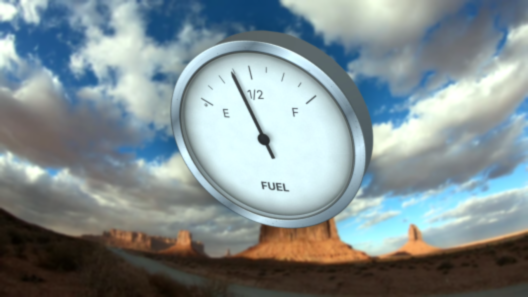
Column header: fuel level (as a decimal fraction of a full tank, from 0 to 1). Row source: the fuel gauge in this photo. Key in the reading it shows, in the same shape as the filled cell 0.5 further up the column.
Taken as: 0.375
